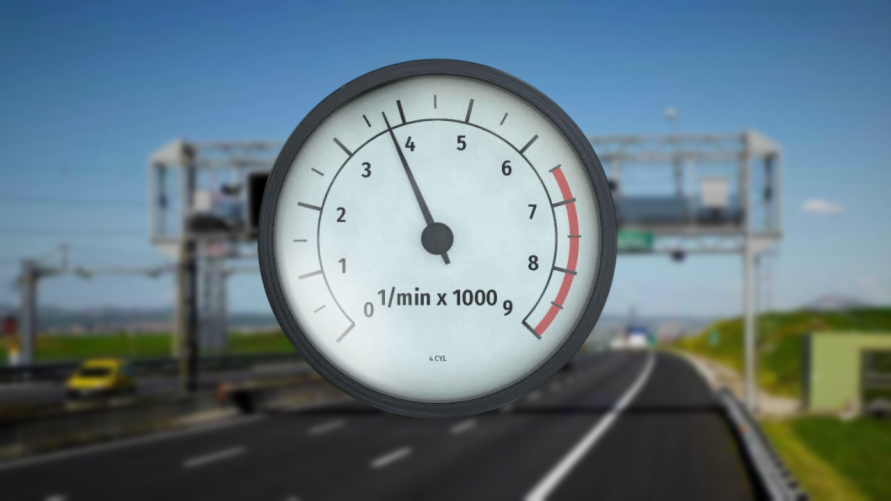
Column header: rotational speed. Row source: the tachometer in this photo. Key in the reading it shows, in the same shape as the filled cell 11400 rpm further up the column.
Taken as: 3750 rpm
